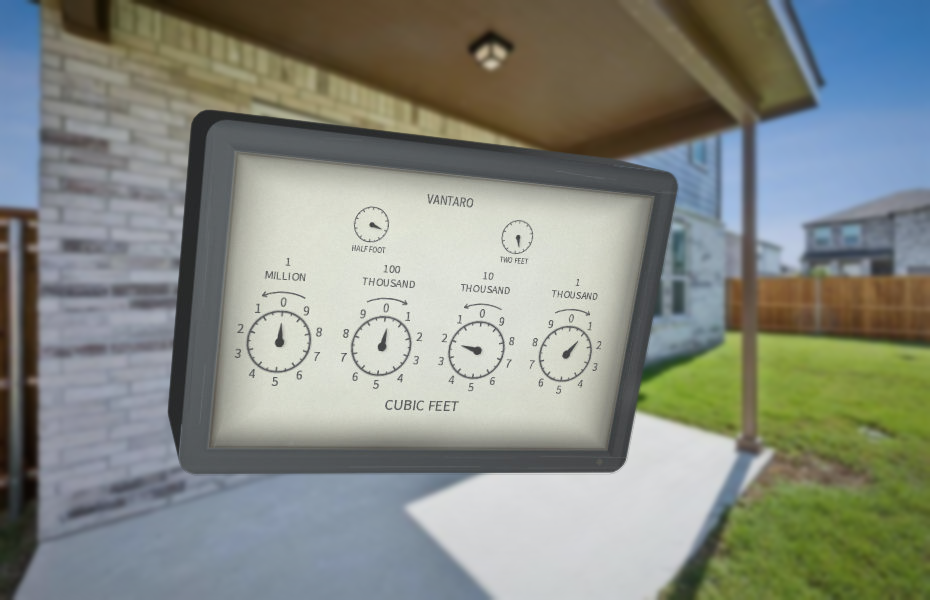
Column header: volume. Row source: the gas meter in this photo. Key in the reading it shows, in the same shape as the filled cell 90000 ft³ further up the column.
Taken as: 2100 ft³
